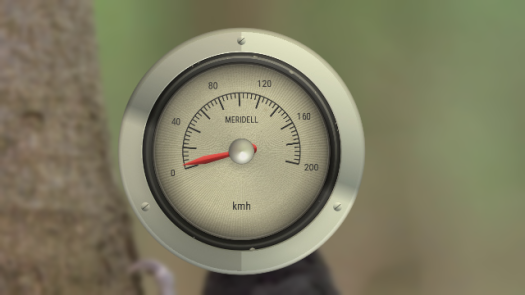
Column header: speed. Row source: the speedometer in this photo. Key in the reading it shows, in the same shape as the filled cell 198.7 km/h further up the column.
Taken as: 4 km/h
